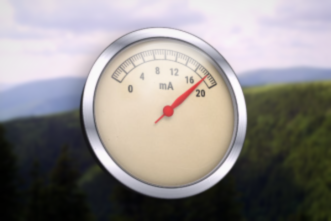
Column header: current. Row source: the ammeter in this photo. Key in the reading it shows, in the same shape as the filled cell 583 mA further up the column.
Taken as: 18 mA
